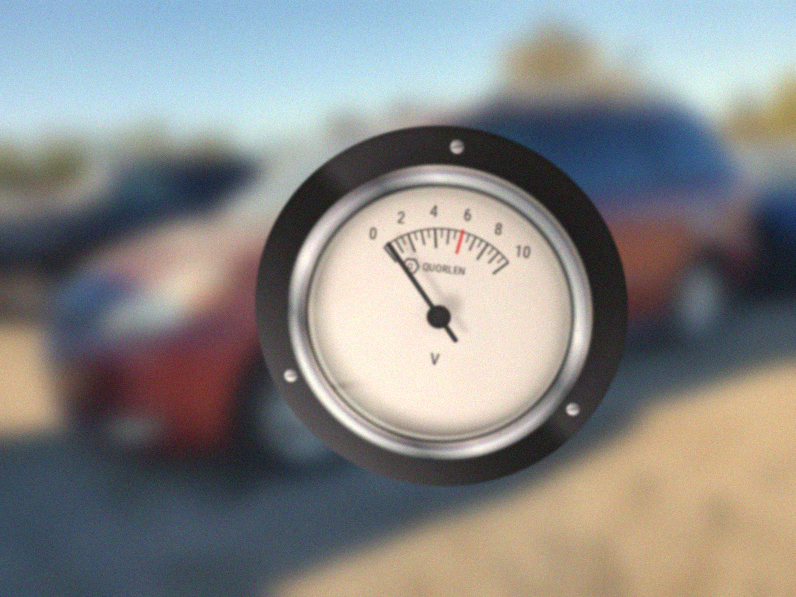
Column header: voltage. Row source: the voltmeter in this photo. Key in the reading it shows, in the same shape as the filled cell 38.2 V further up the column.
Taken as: 0.5 V
